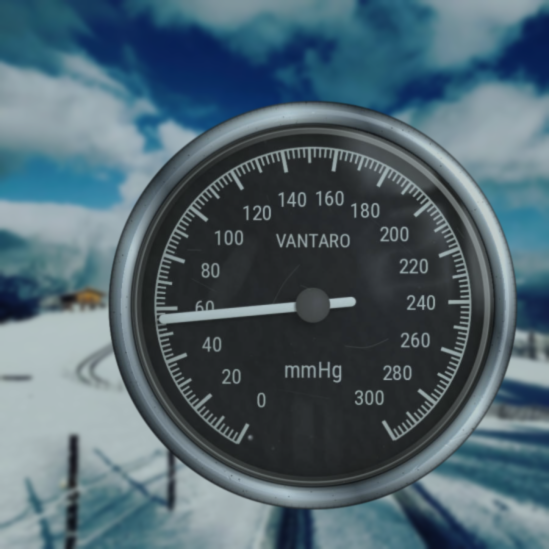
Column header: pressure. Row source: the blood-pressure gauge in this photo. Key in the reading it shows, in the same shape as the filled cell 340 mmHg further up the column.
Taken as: 56 mmHg
